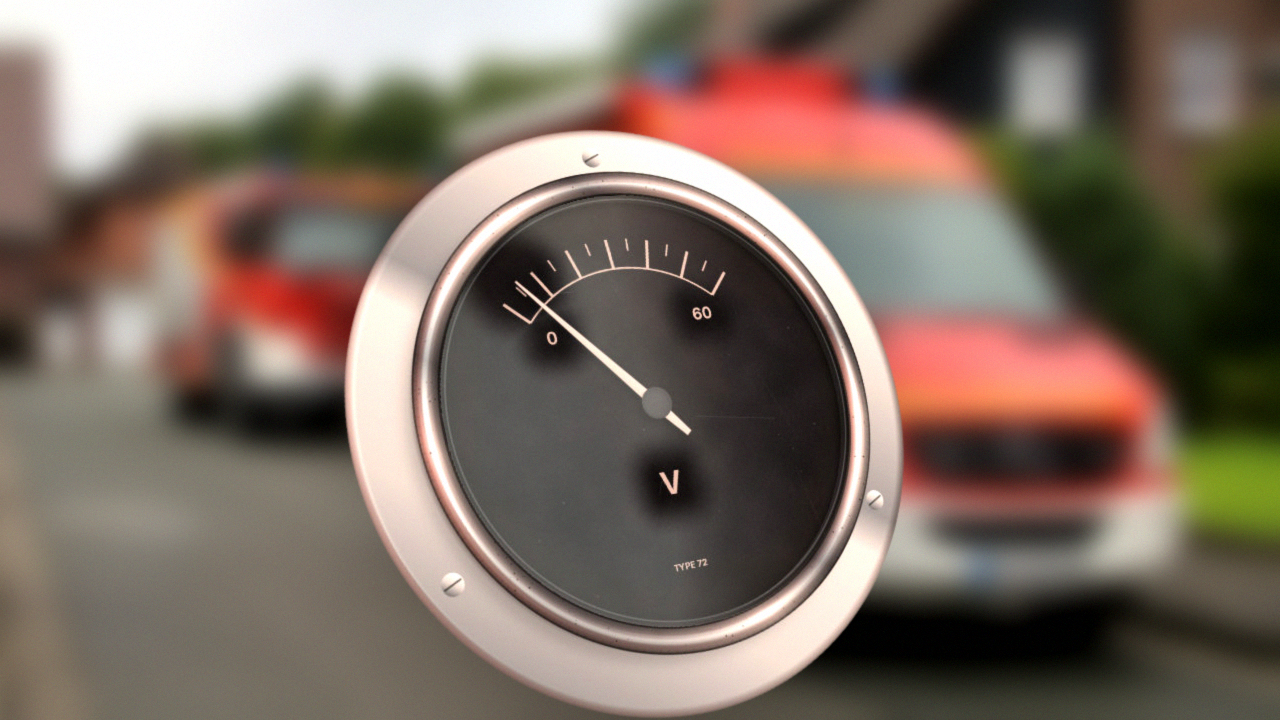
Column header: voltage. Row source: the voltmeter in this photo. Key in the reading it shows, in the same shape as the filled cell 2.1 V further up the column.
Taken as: 5 V
